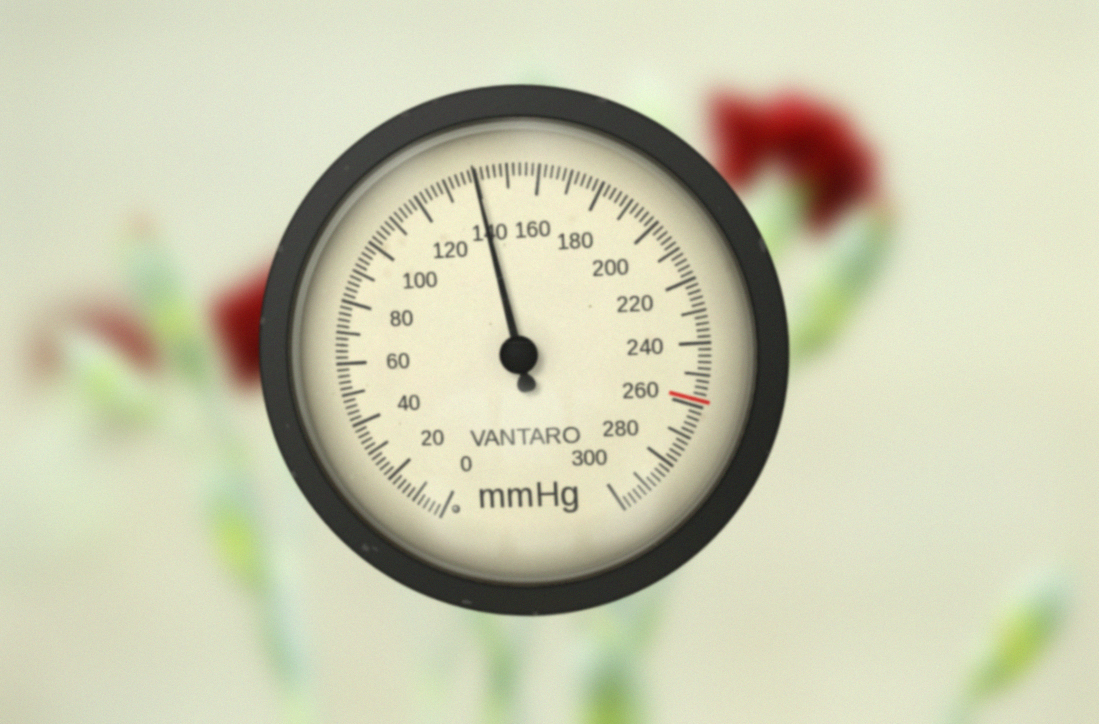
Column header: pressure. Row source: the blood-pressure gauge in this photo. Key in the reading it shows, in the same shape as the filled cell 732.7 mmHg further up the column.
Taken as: 140 mmHg
